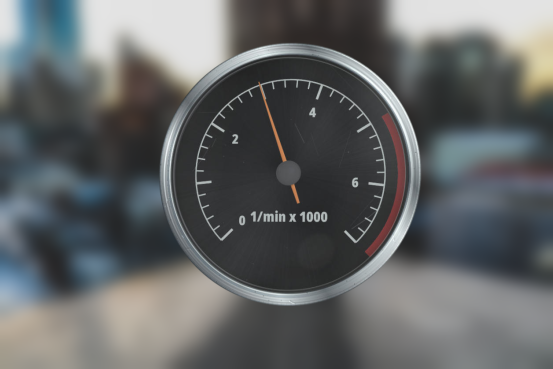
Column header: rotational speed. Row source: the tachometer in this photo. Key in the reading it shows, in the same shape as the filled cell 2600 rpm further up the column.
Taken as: 3000 rpm
